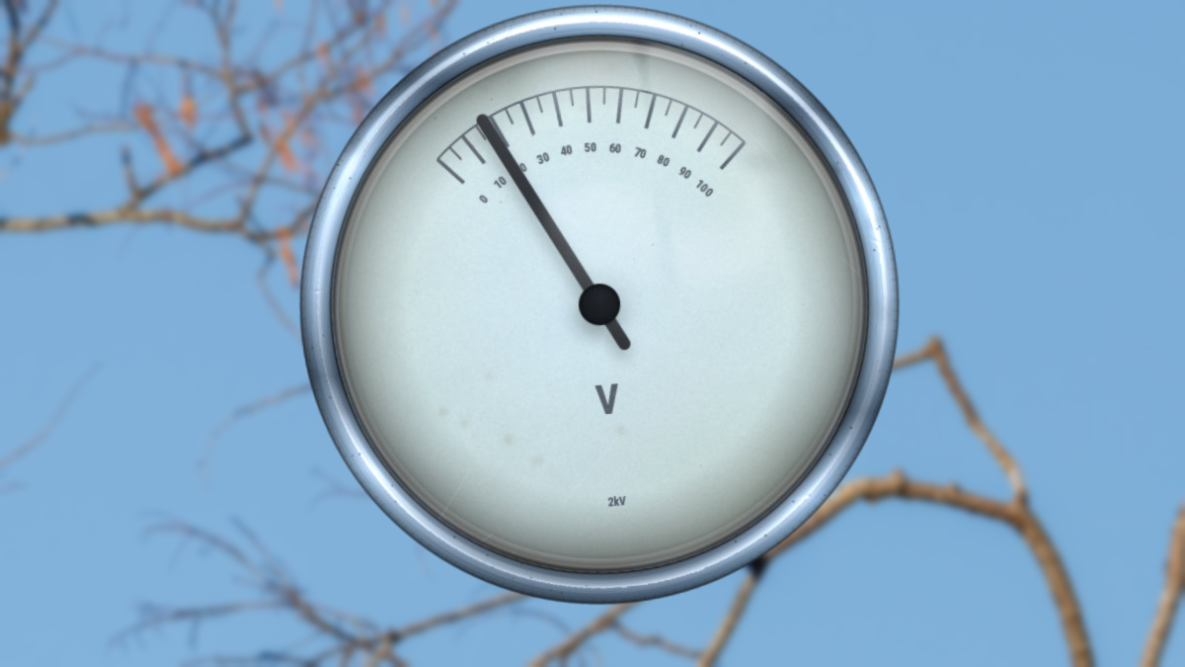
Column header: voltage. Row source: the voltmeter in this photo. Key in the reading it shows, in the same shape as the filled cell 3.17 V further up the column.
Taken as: 17.5 V
